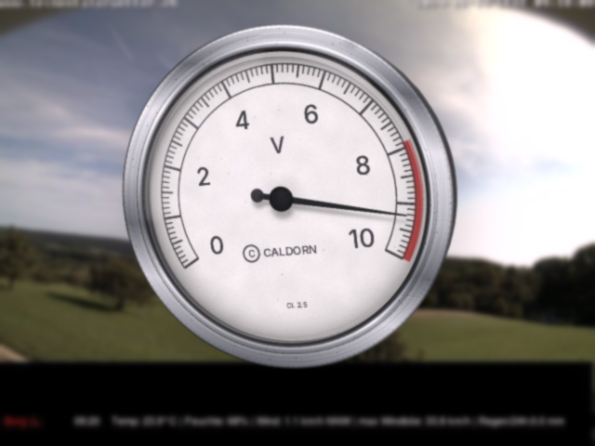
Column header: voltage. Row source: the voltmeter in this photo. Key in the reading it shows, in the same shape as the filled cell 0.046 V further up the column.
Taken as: 9.2 V
